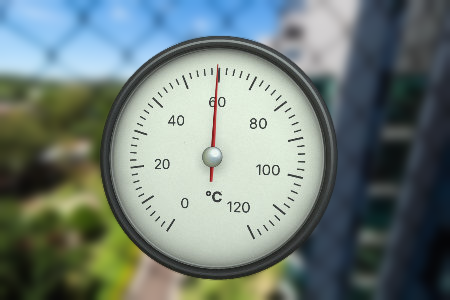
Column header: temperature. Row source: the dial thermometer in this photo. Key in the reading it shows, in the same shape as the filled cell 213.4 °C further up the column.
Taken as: 60 °C
